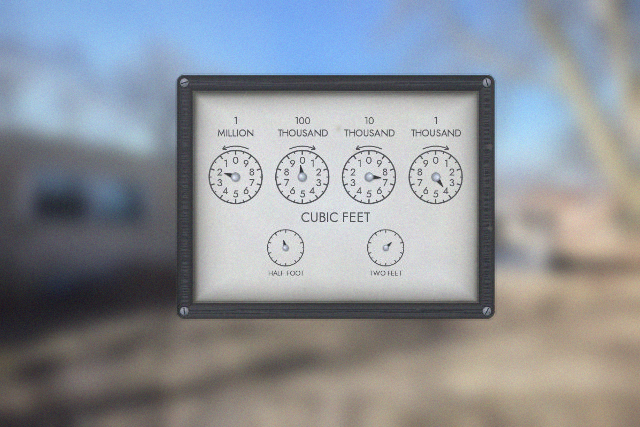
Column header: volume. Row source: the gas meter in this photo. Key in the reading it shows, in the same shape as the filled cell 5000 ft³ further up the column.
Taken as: 197400 ft³
